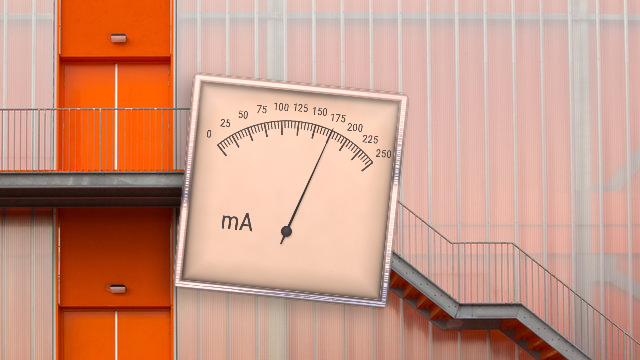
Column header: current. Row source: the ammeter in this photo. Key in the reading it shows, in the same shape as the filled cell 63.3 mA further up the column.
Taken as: 175 mA
